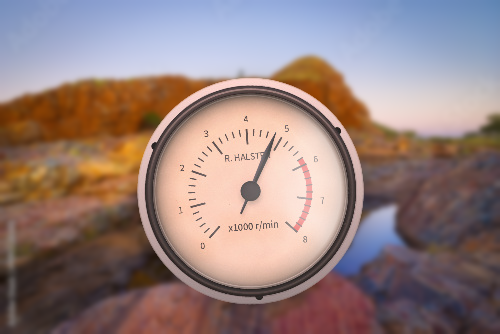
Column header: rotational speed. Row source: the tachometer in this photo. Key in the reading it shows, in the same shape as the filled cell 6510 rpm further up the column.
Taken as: 4800 rpm
